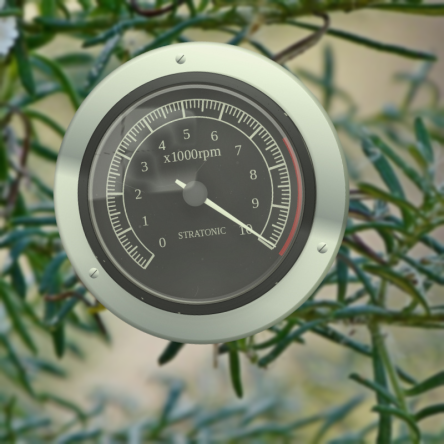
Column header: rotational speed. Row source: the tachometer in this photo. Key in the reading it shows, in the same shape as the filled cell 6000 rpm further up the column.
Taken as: 9900 rpm
